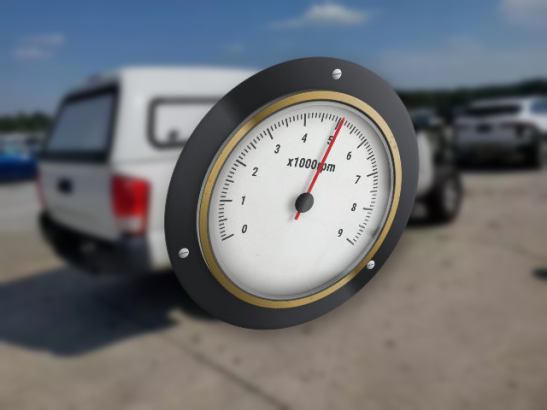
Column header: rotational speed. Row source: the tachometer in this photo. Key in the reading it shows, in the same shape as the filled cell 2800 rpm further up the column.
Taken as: 5000 rpm
